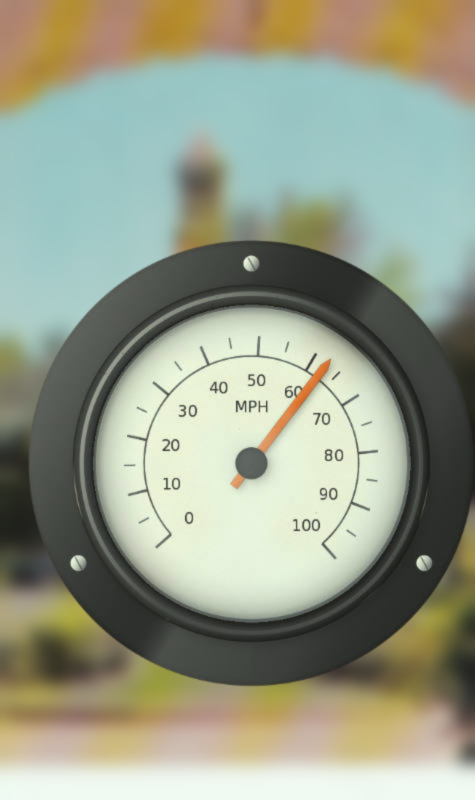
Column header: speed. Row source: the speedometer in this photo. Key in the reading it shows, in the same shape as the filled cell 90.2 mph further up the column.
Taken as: 62.5 mph
